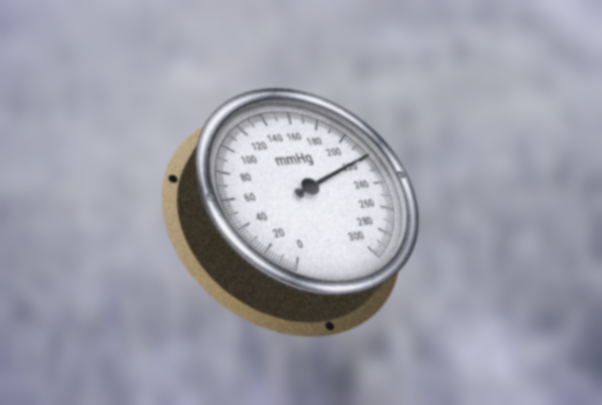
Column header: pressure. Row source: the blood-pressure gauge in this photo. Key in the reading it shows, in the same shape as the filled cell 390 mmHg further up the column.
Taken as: 220 mmHg
